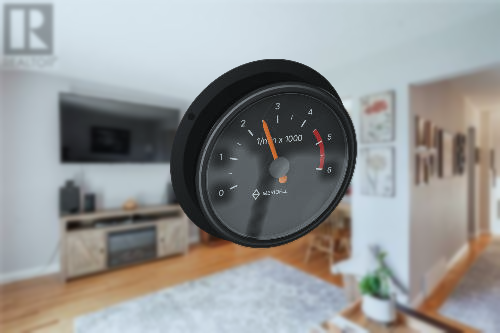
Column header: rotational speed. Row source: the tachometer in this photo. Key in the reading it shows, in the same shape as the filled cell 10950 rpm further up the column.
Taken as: 2500 rpm
